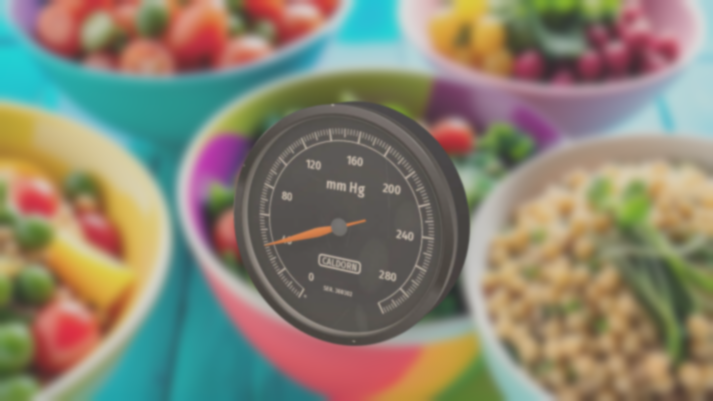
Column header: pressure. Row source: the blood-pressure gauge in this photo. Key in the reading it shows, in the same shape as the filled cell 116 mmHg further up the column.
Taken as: 40 mmHg
